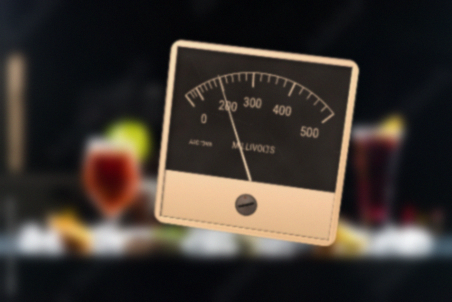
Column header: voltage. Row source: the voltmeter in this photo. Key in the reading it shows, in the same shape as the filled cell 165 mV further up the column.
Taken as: 200 mV
